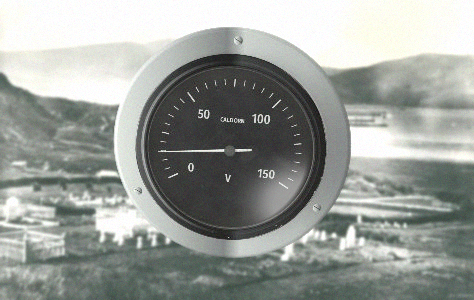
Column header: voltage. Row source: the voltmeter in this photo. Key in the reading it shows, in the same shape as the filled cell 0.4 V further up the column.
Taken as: 15 V
